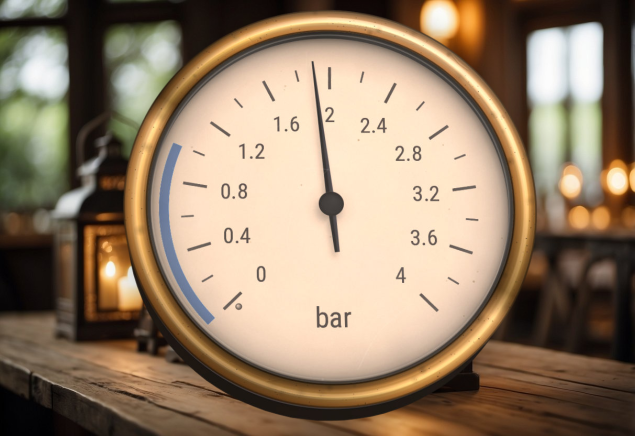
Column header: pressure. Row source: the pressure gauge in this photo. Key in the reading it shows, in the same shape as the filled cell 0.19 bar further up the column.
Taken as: 1.9 bar
